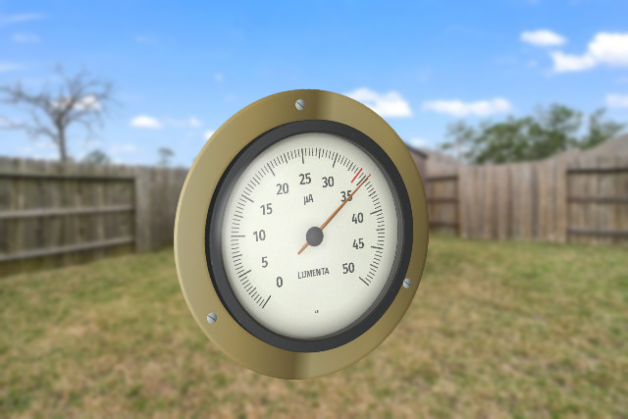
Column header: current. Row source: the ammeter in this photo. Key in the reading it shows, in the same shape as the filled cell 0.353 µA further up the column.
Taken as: 35 µA
